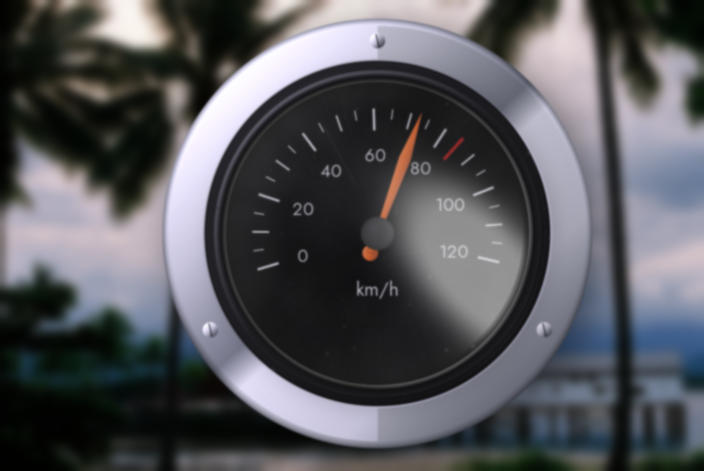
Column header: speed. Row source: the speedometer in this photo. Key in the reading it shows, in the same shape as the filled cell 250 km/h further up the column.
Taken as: 72.5 km/h
